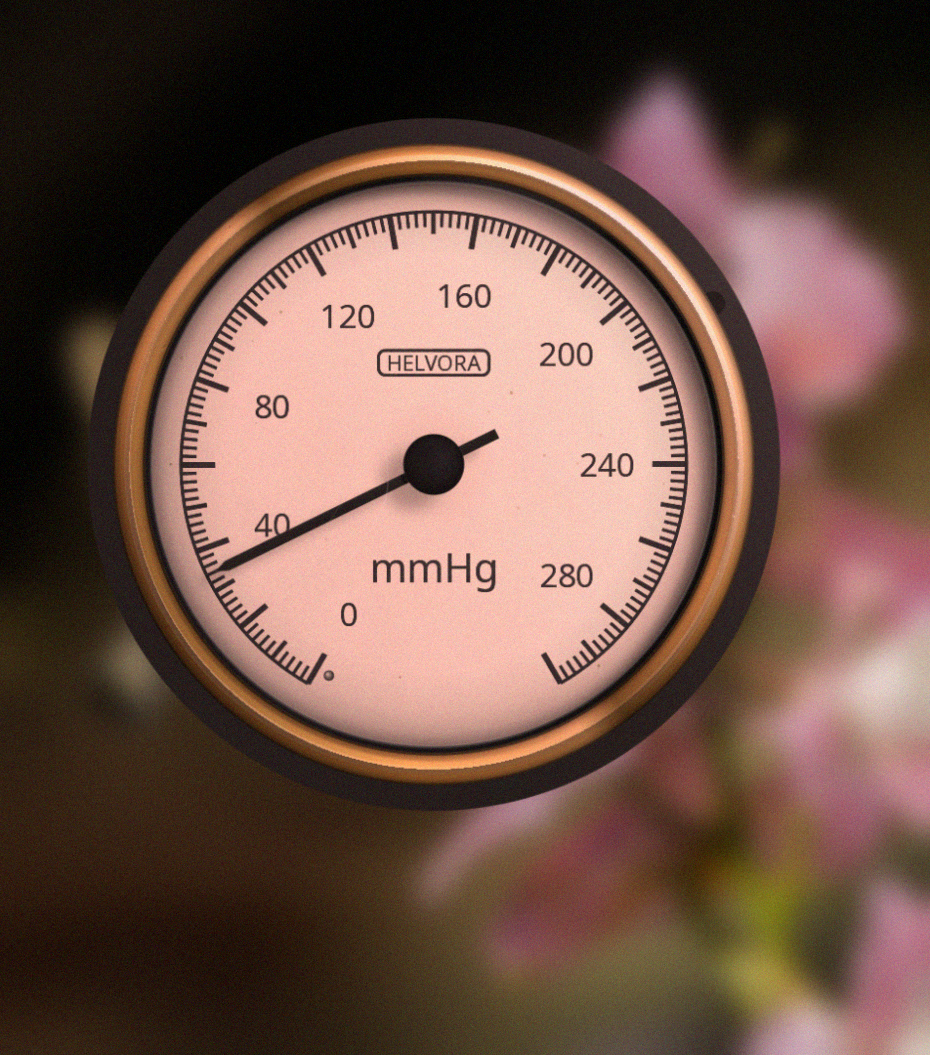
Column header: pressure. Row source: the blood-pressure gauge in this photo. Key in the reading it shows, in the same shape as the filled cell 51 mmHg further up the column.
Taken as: 34 mmHg
